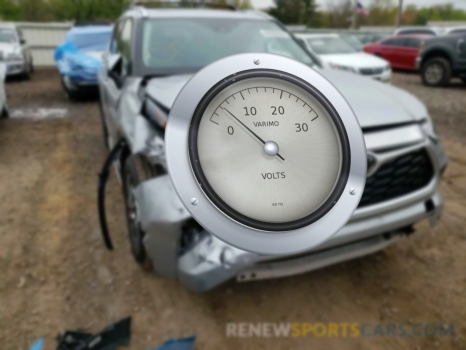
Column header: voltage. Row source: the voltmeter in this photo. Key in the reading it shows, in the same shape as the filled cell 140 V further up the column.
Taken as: 4 V
